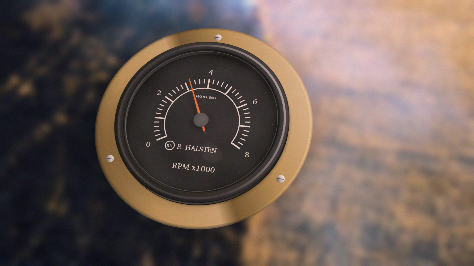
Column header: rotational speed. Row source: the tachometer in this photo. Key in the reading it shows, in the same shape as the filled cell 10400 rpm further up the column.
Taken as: 3200 rpm
